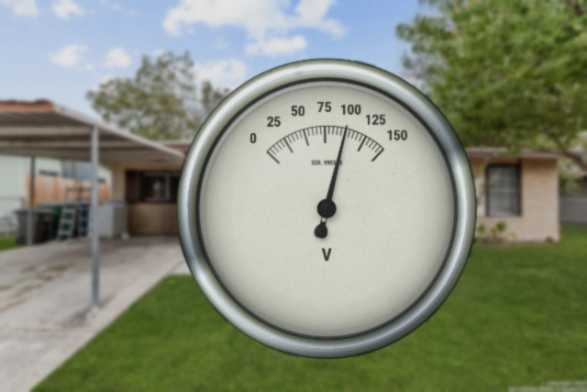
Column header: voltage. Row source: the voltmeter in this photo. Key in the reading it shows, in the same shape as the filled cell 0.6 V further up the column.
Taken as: 100 V
